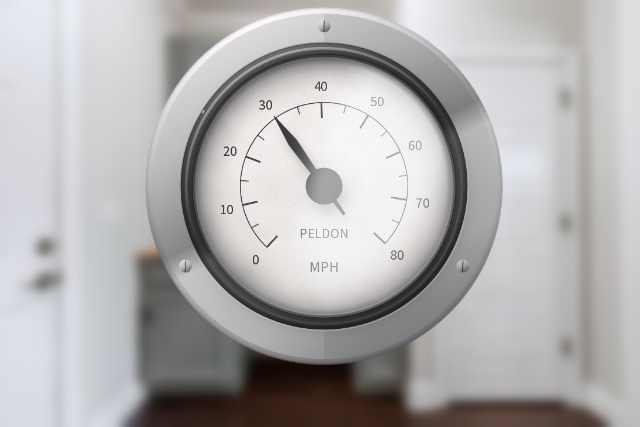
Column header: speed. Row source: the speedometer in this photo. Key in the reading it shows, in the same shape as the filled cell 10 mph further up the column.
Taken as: 30 mph
